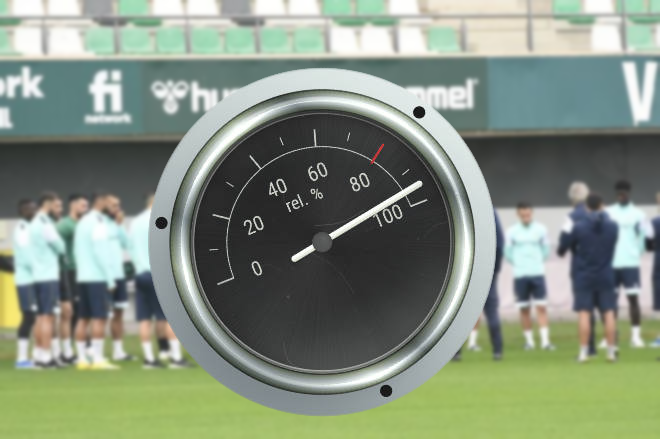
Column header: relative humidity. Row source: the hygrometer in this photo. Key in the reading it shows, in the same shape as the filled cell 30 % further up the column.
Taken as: 95 %
